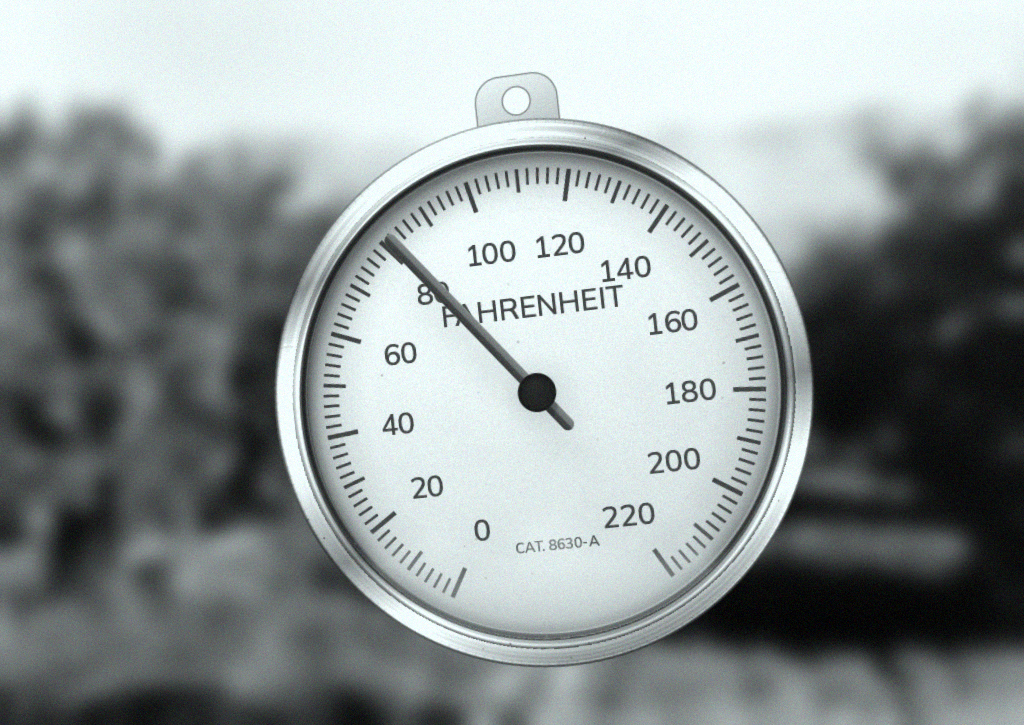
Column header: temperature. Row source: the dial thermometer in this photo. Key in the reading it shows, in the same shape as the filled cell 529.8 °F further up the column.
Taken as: 82 °F
